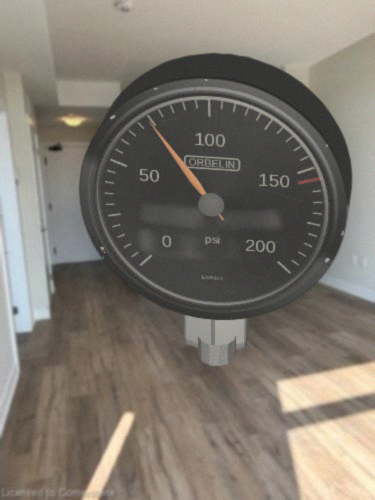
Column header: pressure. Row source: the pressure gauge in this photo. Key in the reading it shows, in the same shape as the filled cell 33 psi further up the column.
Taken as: 75 psi
